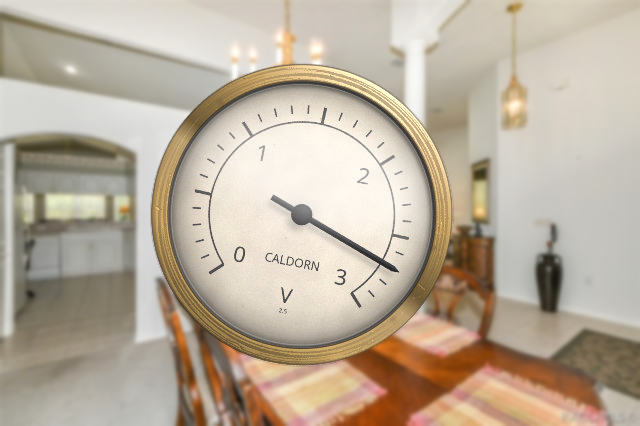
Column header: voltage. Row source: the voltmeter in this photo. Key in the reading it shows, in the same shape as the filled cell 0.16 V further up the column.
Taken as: 2.7 V
